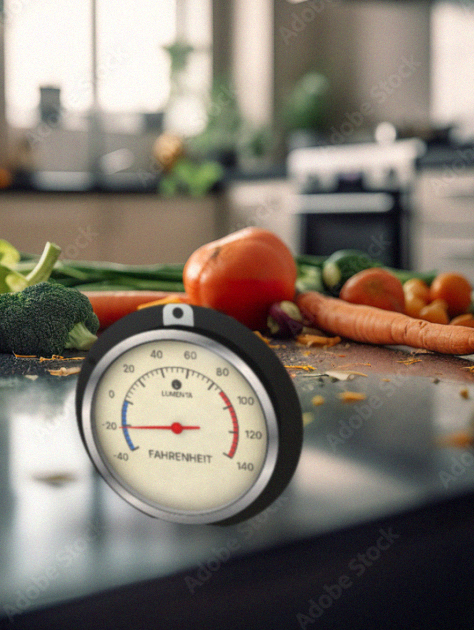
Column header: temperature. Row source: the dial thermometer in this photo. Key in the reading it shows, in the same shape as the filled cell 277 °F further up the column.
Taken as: -20 °F
